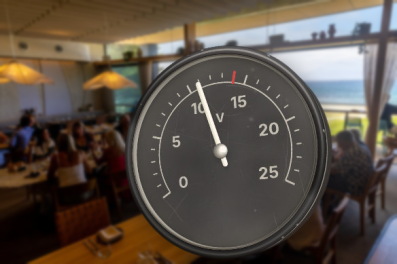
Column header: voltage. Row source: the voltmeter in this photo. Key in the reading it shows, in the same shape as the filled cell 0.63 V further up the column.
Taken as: 11 V
